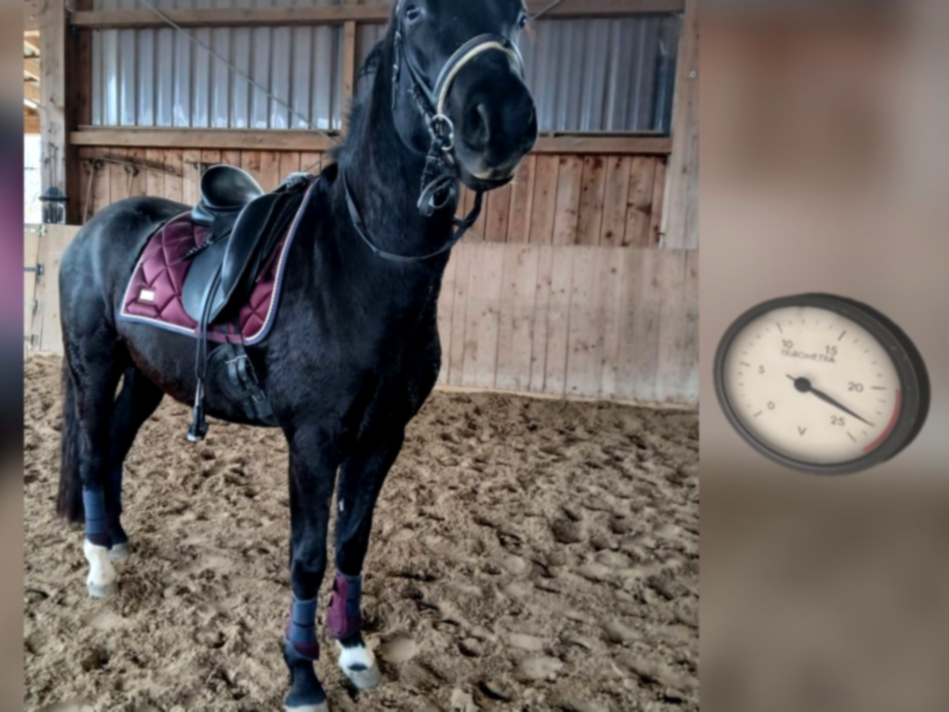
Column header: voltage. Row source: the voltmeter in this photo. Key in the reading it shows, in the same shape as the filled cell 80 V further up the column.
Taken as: 23 V
